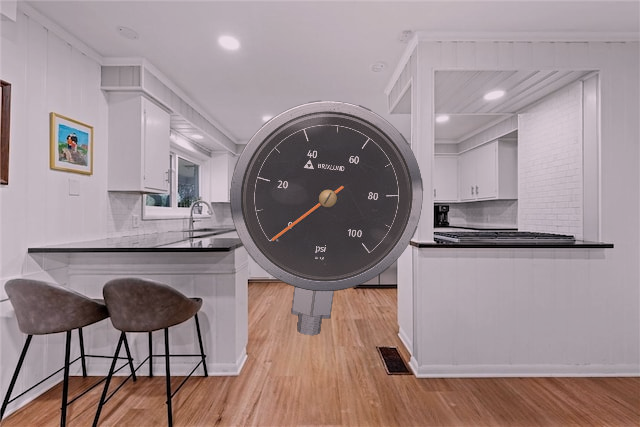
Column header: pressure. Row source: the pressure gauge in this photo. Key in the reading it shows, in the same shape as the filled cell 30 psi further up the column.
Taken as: 0 psi
